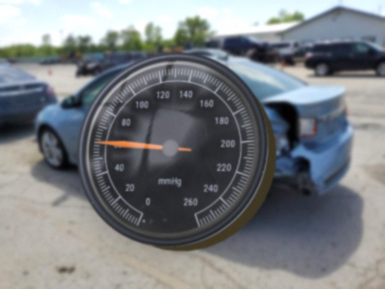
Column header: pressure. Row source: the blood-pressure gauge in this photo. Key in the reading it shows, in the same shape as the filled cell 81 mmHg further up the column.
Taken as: 60 mmHg
